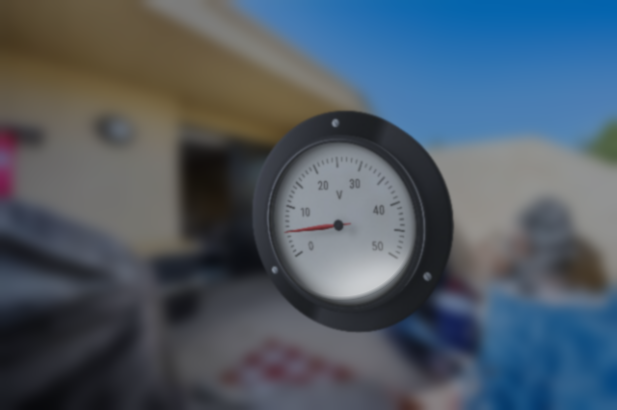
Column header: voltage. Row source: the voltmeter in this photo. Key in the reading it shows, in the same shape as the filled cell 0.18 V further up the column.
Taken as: 5 V
